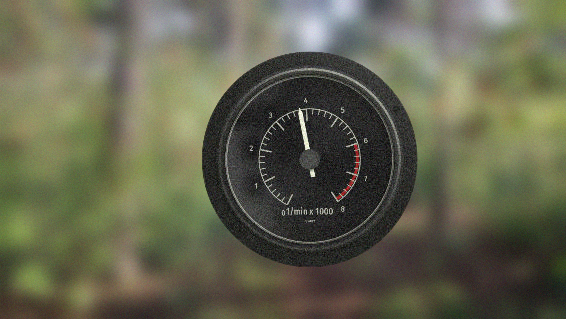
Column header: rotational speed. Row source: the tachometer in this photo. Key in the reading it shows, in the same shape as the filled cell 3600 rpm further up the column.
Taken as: 3800 rpm
